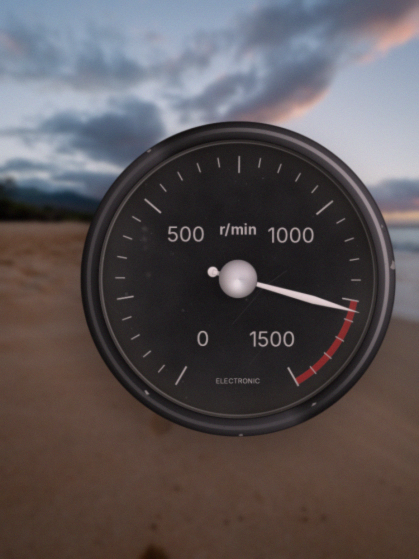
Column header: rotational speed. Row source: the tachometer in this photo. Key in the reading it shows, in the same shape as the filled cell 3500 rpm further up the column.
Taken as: 1275 rpm
